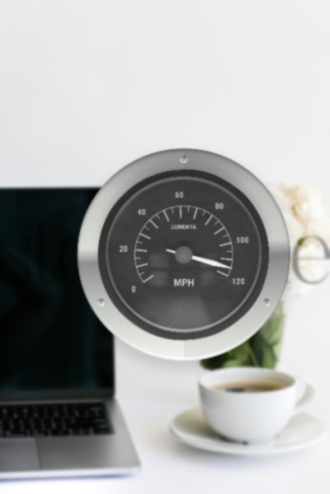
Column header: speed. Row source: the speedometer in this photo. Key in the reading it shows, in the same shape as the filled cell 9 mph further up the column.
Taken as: 115 mph
